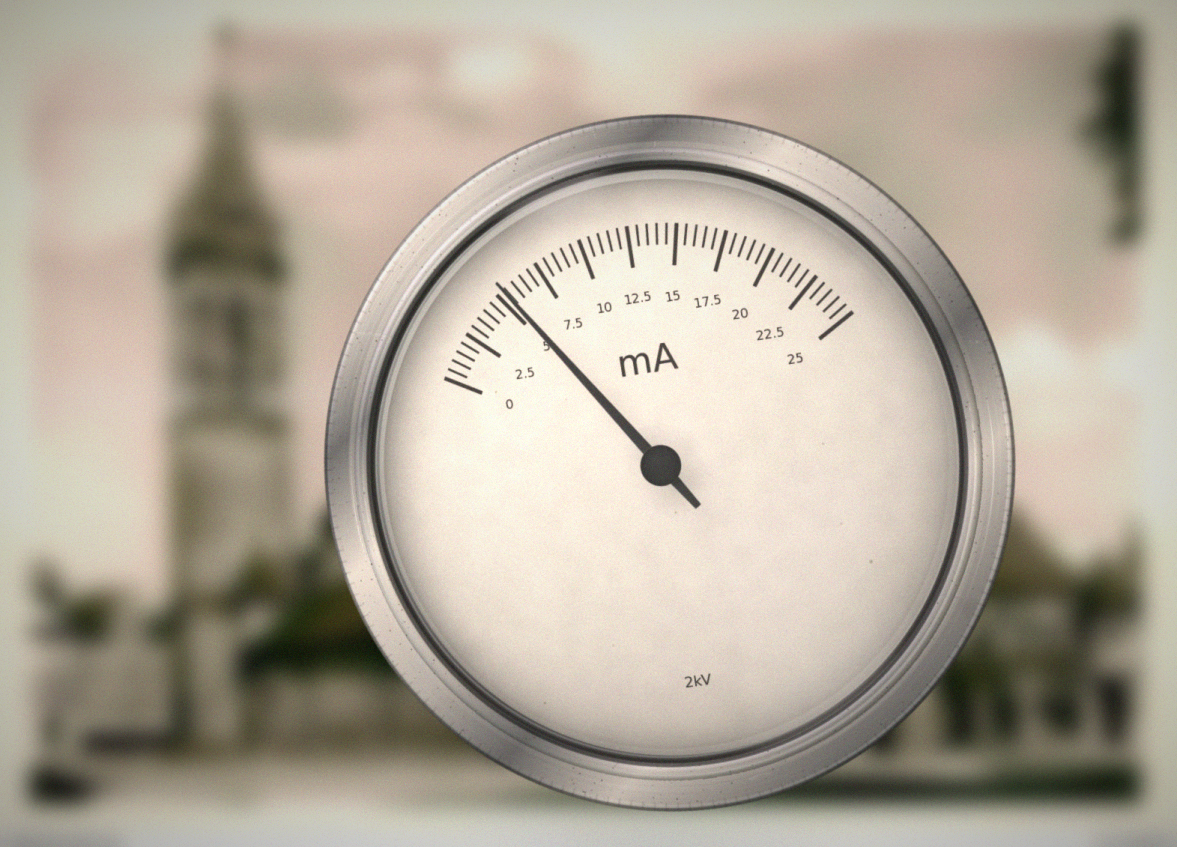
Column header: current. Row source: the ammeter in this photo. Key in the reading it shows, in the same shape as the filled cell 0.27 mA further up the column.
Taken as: 5.5 mA
